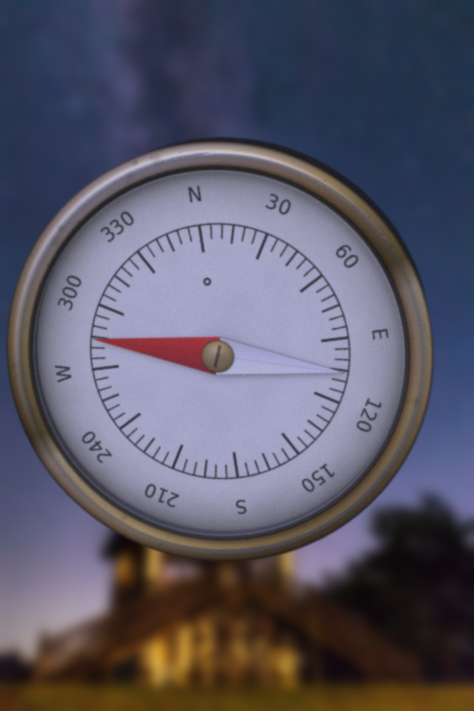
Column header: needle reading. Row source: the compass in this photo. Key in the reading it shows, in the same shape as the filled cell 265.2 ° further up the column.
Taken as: 285 °
